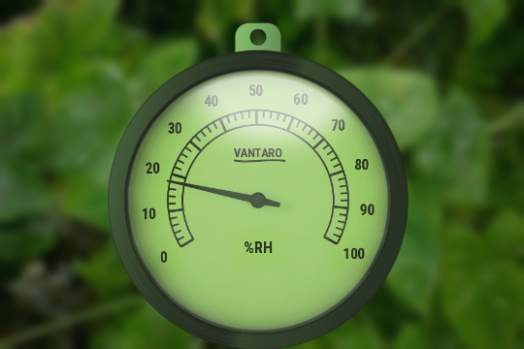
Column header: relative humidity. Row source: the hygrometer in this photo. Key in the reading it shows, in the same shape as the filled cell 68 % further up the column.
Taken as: 18 %
